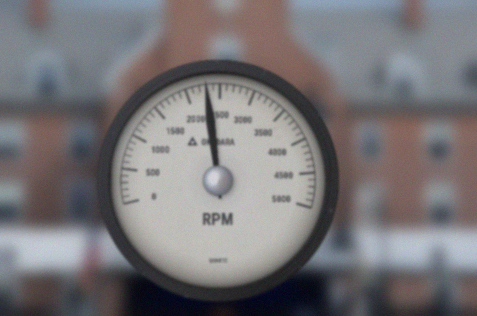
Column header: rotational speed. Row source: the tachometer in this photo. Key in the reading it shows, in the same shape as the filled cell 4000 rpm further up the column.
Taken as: 2300 rpm
